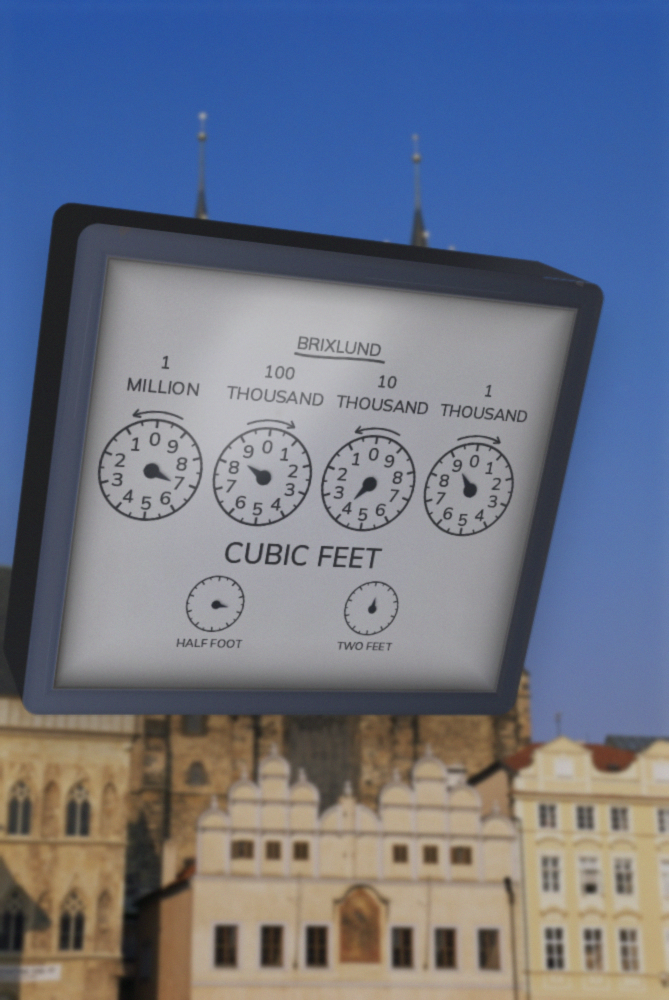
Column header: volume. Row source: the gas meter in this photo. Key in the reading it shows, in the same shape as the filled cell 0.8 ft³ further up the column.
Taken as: 683900 ft³
